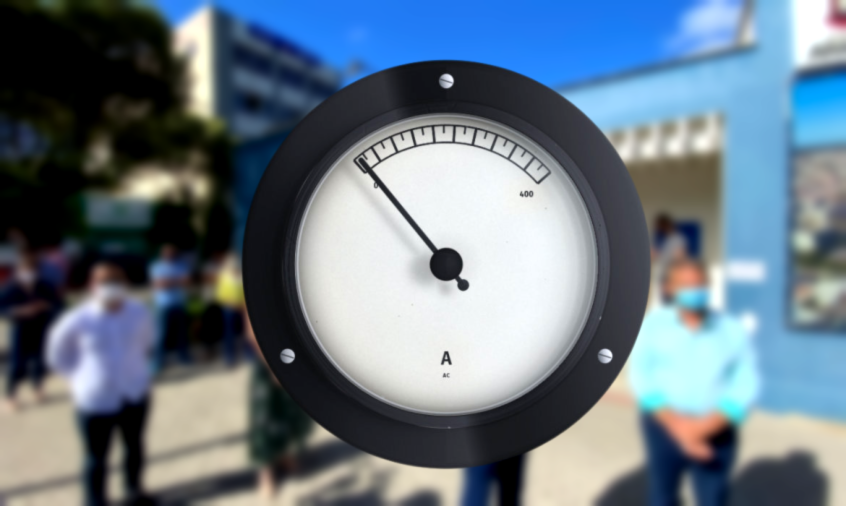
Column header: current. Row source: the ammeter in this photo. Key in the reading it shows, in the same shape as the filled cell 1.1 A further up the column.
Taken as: 10 A
